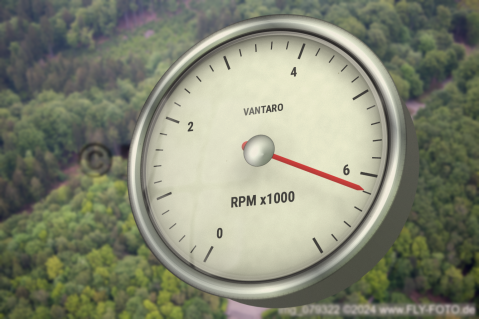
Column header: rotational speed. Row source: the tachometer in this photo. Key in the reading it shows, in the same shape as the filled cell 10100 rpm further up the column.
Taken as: 6200 rpm
